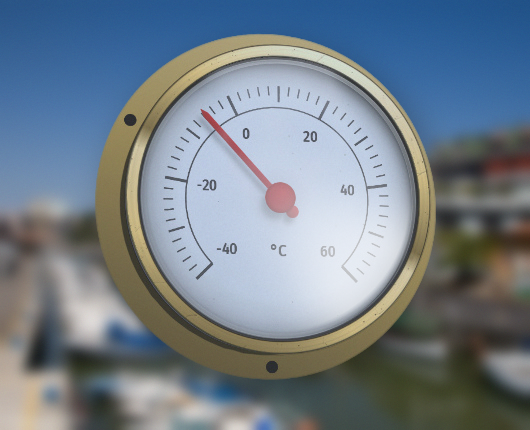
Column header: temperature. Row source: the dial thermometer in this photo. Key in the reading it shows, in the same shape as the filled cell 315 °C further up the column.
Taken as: -6 °C
